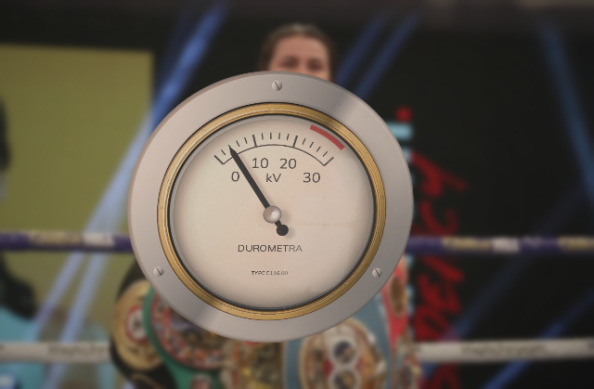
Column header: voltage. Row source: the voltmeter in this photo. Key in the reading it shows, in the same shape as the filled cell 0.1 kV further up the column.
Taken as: 4 kV
